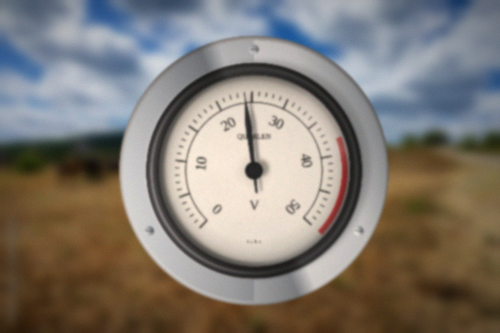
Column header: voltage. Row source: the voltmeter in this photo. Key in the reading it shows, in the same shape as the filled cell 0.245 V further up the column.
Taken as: 24 V
